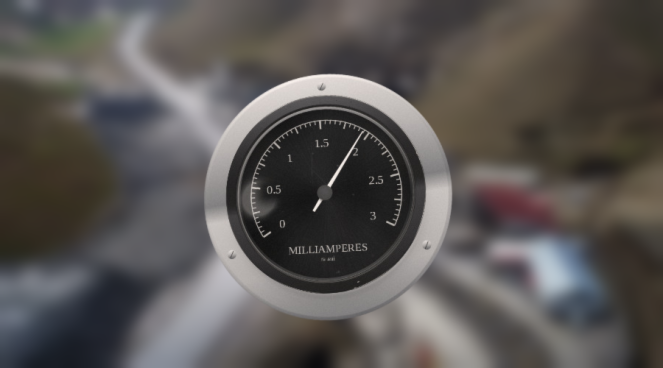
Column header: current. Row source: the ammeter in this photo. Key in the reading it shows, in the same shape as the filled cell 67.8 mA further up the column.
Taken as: 1.95 mA
